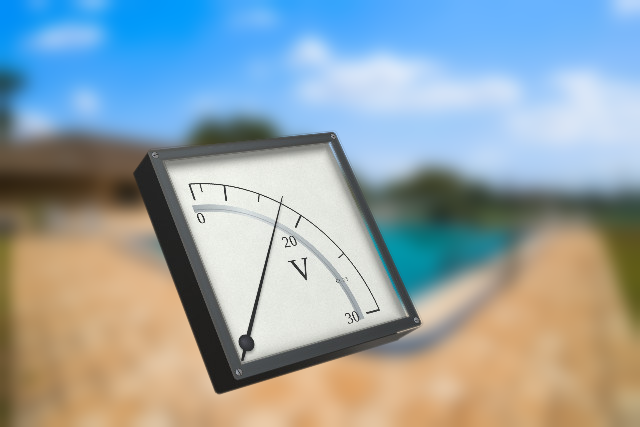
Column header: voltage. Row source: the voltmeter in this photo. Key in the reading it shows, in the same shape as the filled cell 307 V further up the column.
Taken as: 17.5 V
